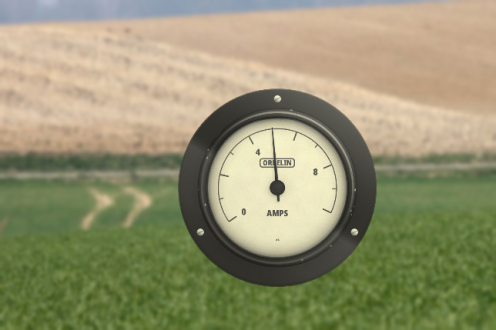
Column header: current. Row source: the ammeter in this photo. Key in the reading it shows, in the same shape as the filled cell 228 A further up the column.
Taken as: 5 A
